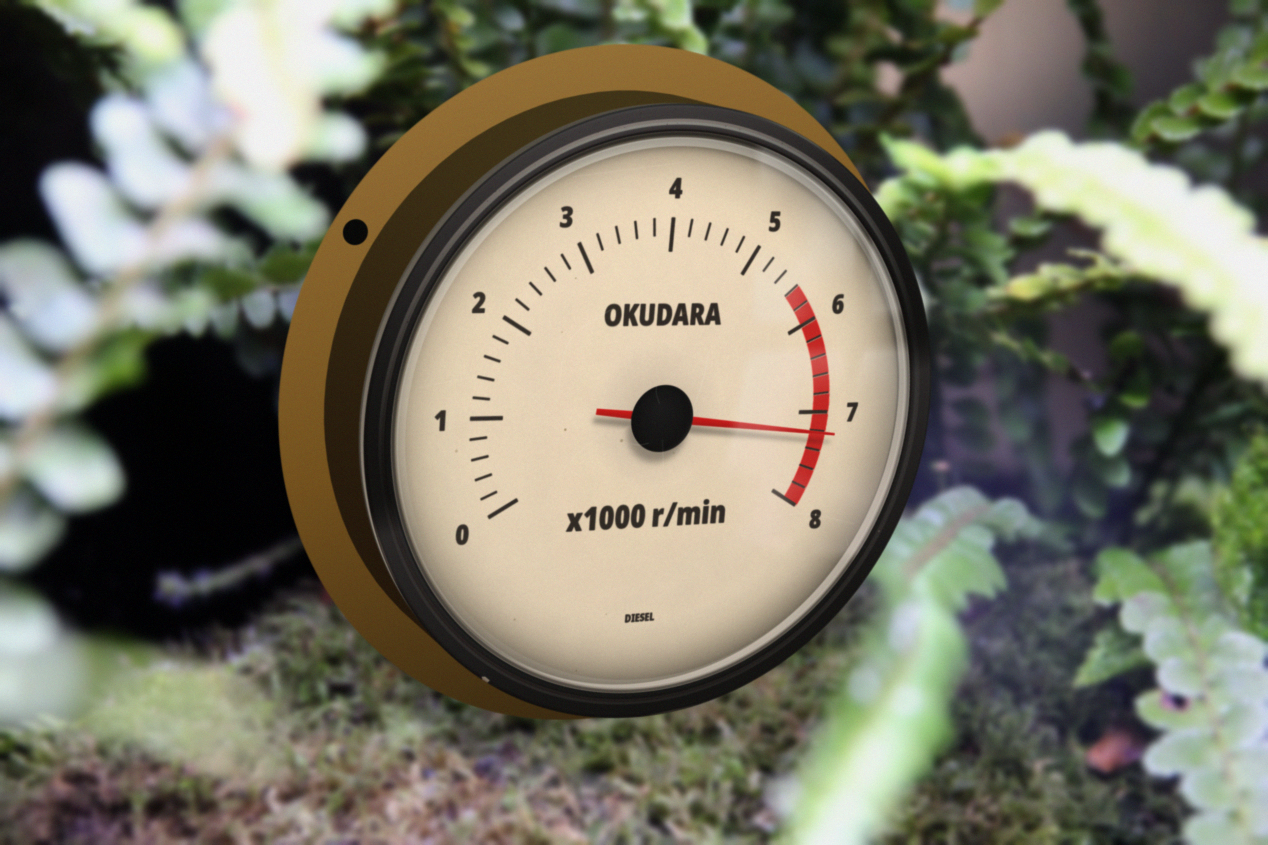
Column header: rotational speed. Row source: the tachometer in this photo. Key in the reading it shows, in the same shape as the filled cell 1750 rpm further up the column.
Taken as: 7200 rpm
